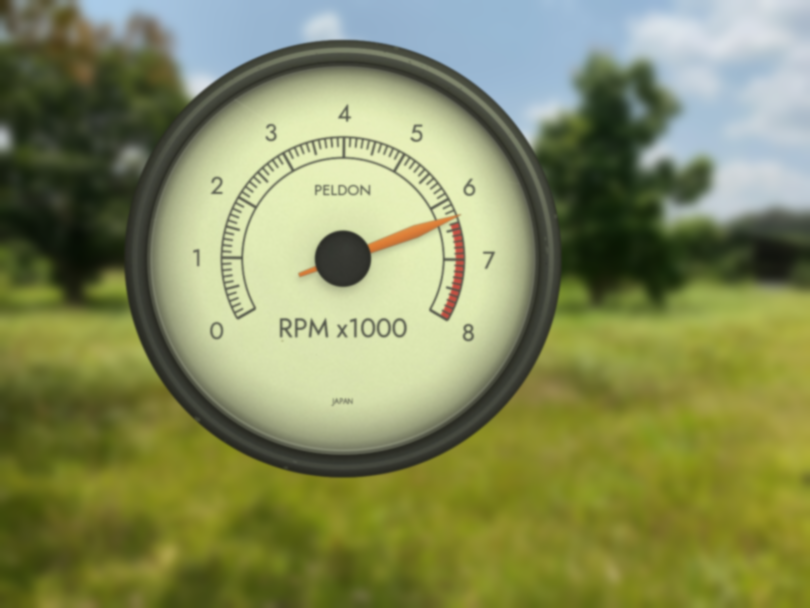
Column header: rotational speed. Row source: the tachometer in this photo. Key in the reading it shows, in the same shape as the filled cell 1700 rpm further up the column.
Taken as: 6300 rpm
